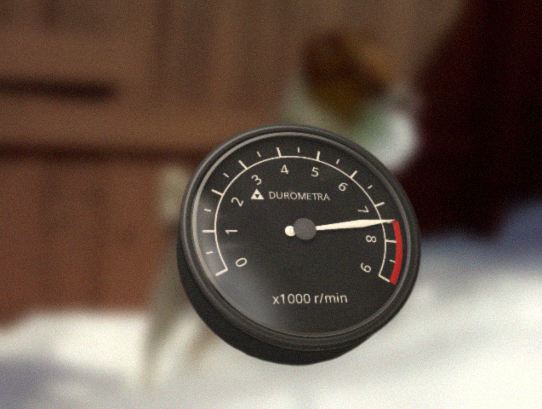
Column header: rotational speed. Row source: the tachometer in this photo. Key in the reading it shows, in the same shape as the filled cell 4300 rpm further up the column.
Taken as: 7500 rpm
